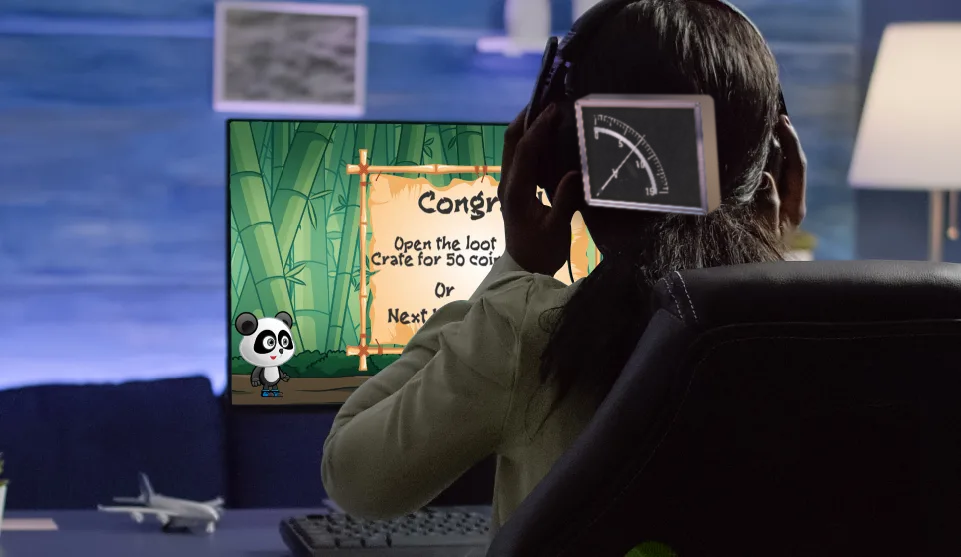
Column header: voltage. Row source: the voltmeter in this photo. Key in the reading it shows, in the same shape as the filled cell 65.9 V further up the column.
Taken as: 7.5 V
